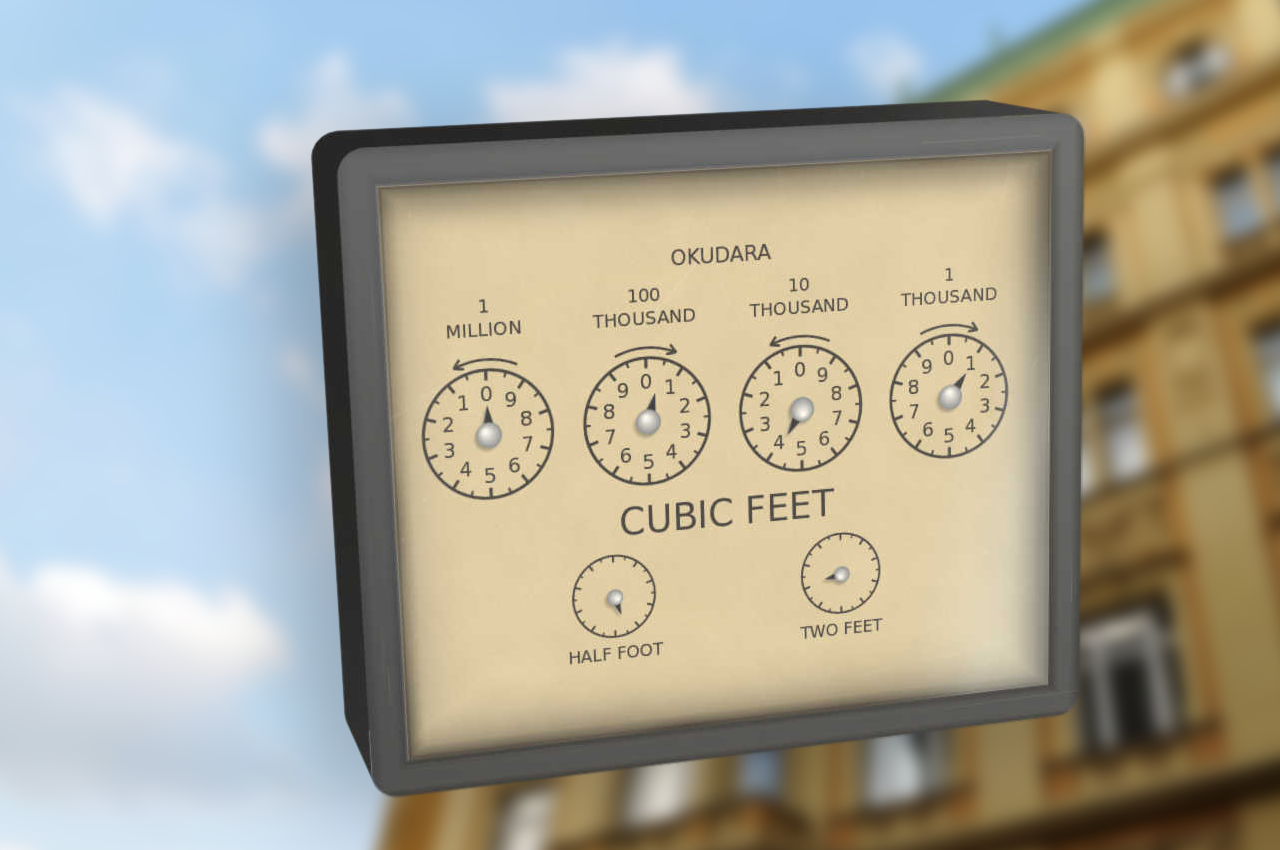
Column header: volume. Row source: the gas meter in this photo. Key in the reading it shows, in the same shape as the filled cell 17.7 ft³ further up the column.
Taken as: 4100 ft³
